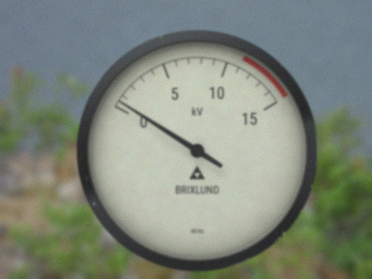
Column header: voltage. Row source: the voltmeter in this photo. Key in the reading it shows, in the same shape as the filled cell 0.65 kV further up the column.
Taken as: 0.5 kV
